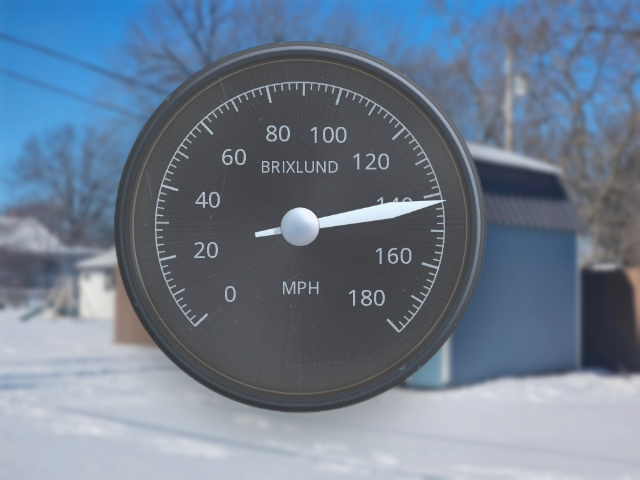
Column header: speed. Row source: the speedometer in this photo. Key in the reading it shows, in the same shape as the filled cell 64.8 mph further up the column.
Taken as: 142 mph
